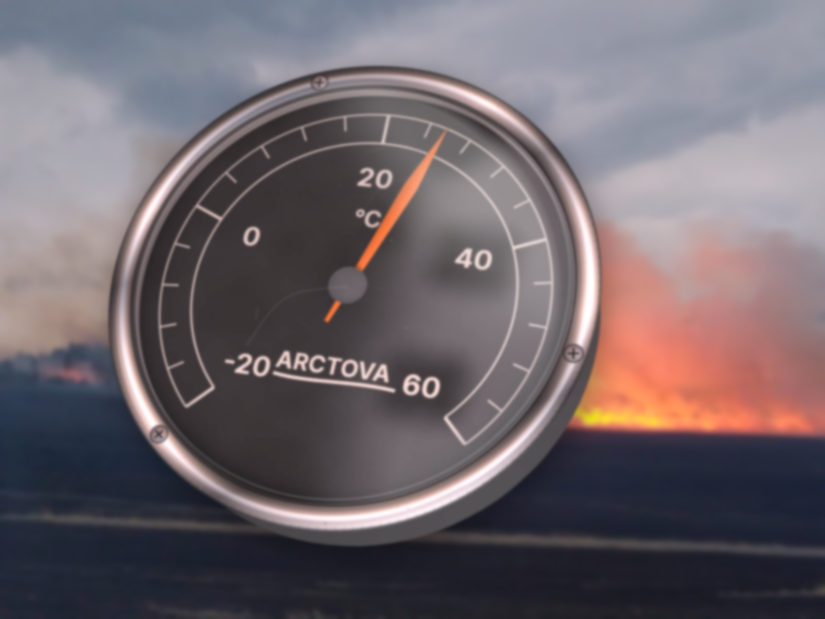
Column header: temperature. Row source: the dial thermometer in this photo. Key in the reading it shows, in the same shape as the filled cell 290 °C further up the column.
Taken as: 26 °C
